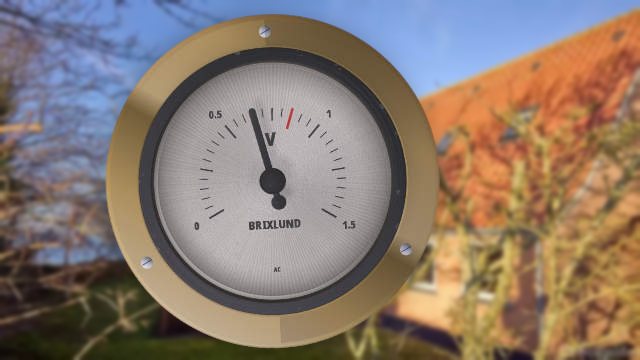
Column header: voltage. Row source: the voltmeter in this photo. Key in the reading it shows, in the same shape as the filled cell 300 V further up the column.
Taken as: 0.65 V
